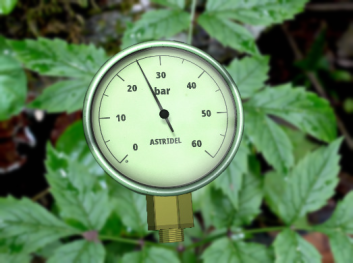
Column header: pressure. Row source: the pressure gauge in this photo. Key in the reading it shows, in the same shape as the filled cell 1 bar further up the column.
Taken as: 25 bar
